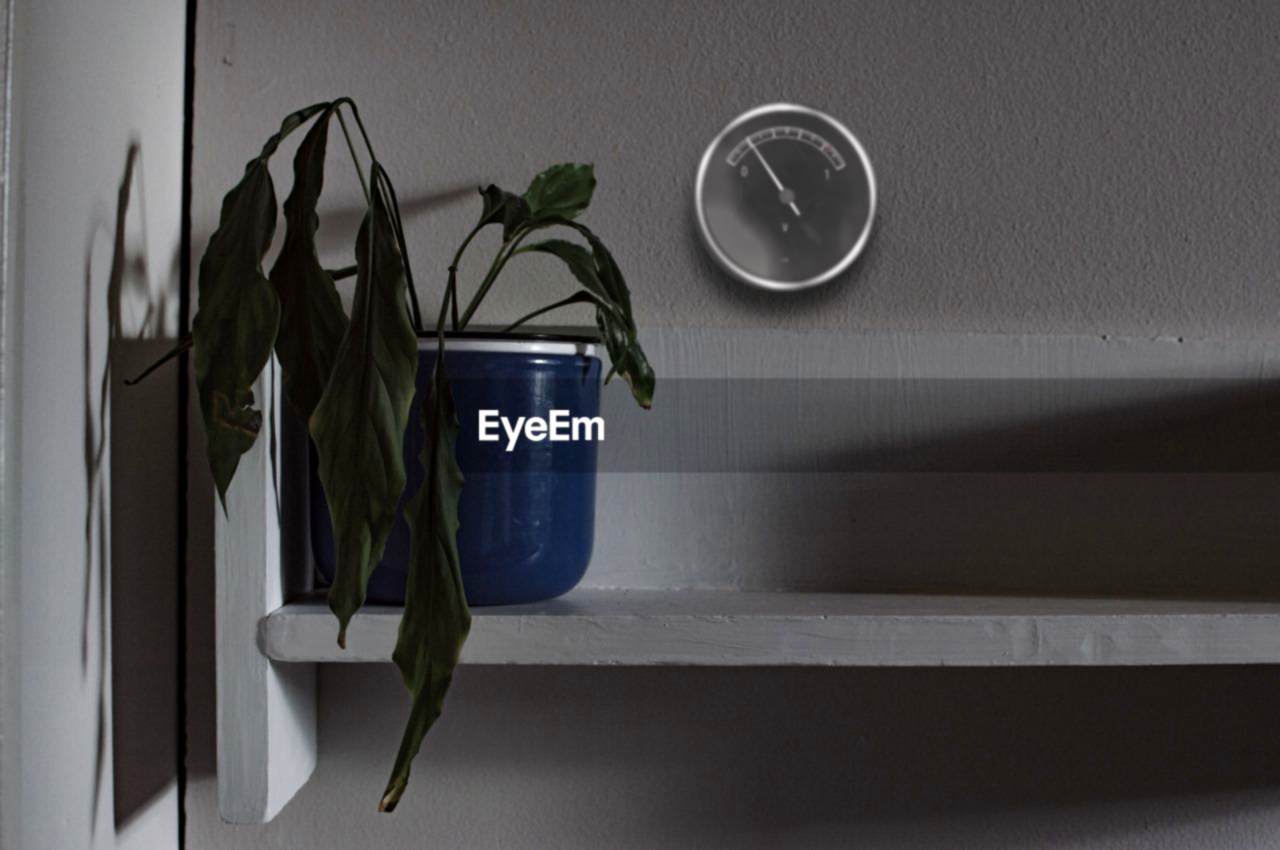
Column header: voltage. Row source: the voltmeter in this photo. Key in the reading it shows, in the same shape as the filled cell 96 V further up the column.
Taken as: 0.2 V
